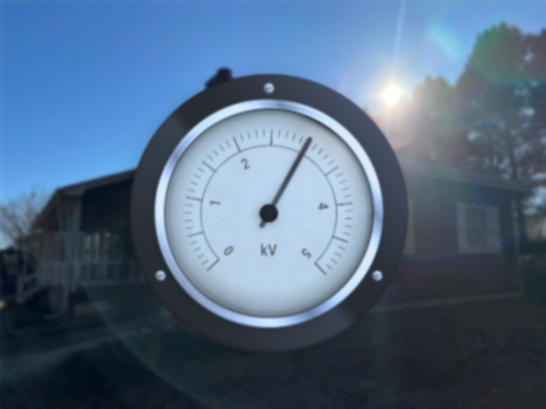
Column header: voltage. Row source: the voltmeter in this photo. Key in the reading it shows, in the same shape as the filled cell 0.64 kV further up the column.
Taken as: 3 kV
